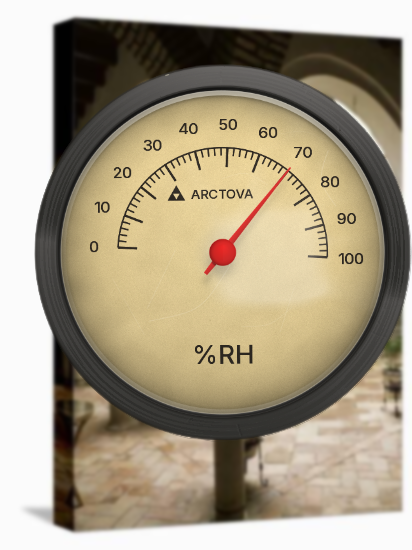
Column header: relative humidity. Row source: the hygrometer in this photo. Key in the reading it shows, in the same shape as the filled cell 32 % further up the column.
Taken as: 70 %
